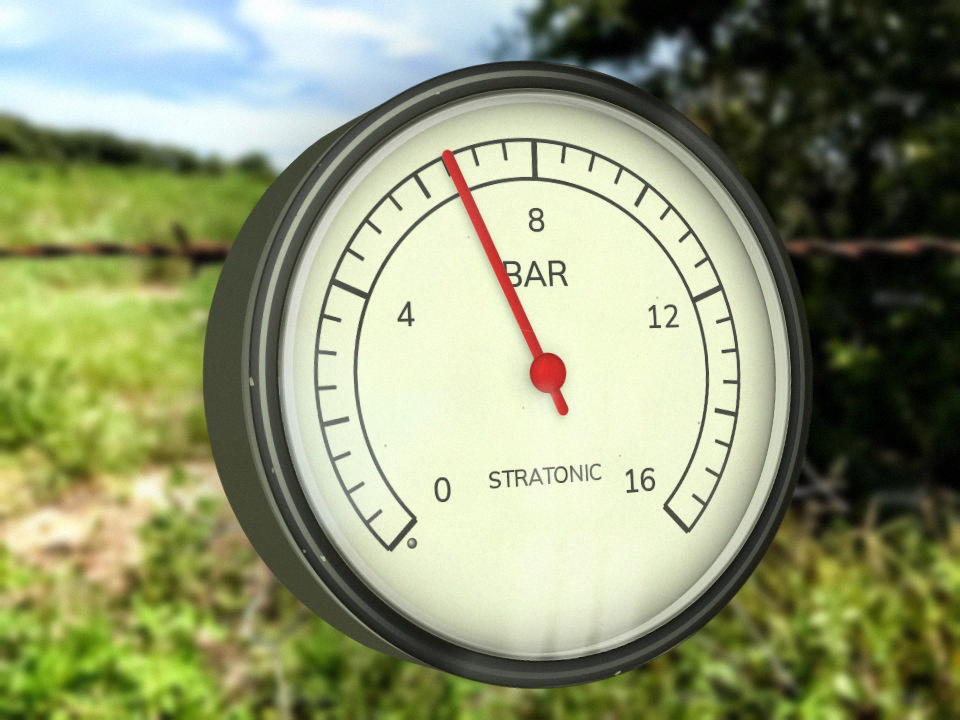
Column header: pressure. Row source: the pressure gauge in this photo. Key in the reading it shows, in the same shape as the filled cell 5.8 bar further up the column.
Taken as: 6.5 bar
